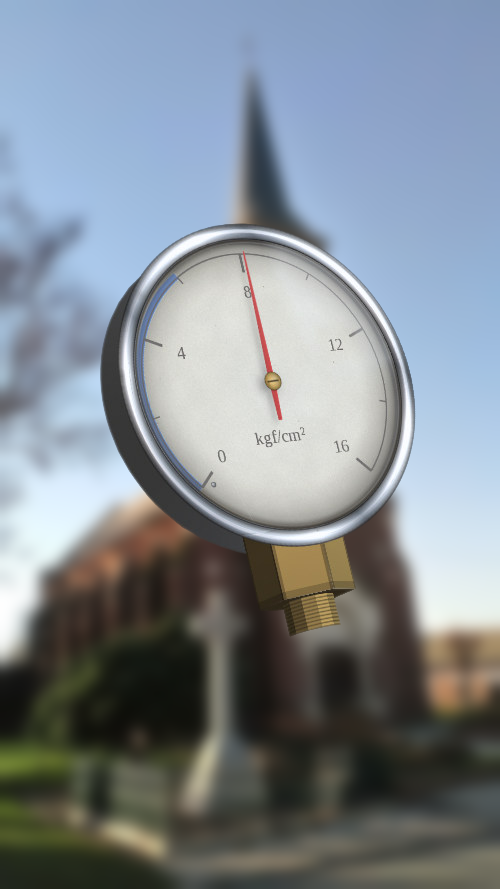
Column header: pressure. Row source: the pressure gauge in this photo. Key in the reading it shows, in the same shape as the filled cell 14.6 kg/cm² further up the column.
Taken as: 8 kg/cm²
